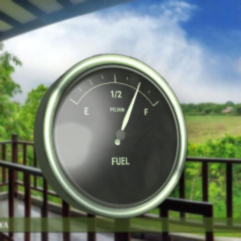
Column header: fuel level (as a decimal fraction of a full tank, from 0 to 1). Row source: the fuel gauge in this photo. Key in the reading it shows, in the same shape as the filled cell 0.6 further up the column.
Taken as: 0.75
